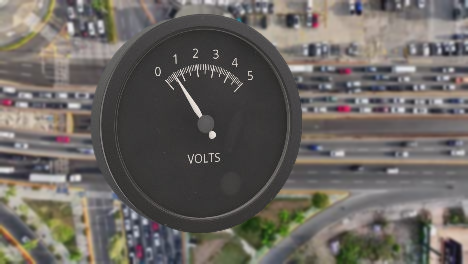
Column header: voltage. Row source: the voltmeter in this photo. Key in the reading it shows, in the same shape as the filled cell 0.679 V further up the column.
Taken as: 0.5 V
